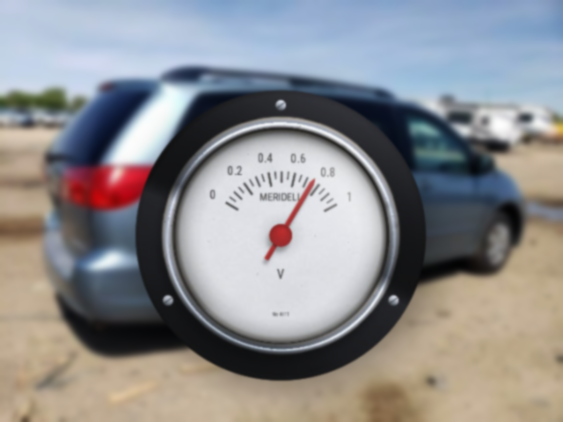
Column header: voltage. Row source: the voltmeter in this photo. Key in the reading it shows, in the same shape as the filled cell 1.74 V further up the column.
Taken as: 0.75 V
